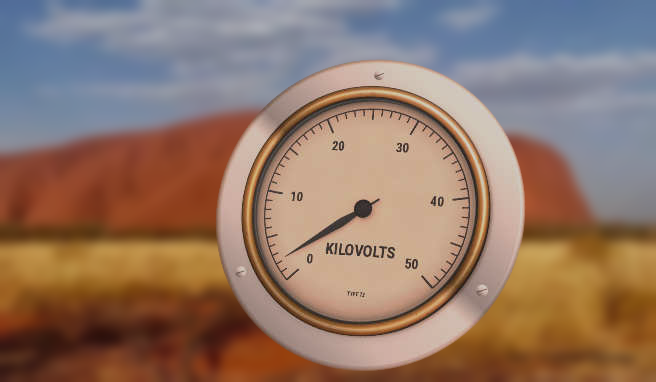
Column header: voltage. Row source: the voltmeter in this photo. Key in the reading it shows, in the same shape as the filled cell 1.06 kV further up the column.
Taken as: 2 kV
